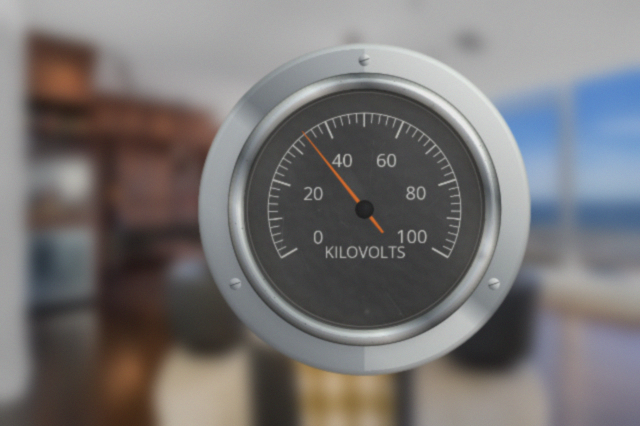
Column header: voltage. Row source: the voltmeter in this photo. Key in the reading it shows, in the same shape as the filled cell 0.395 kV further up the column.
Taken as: 34 kV
